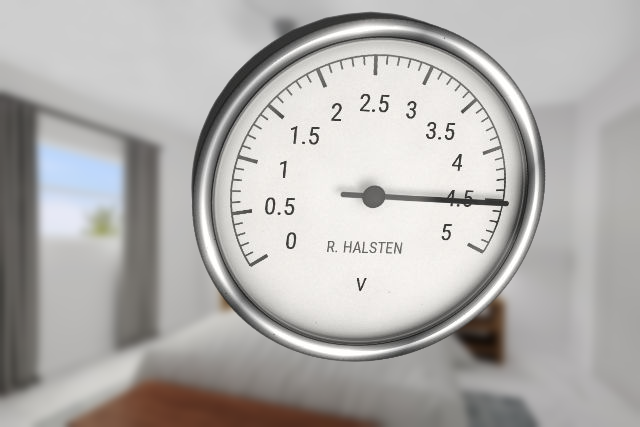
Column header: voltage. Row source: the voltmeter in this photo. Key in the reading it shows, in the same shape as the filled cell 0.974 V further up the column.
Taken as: 4.5 V
